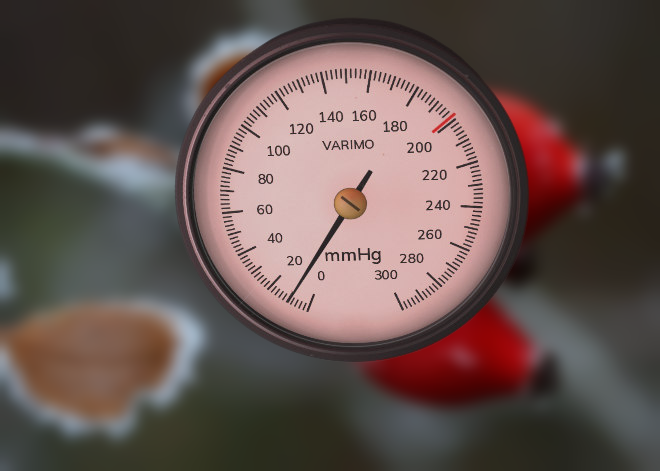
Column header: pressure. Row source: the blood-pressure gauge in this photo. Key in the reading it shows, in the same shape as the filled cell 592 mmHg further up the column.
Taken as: 10 mmHg
